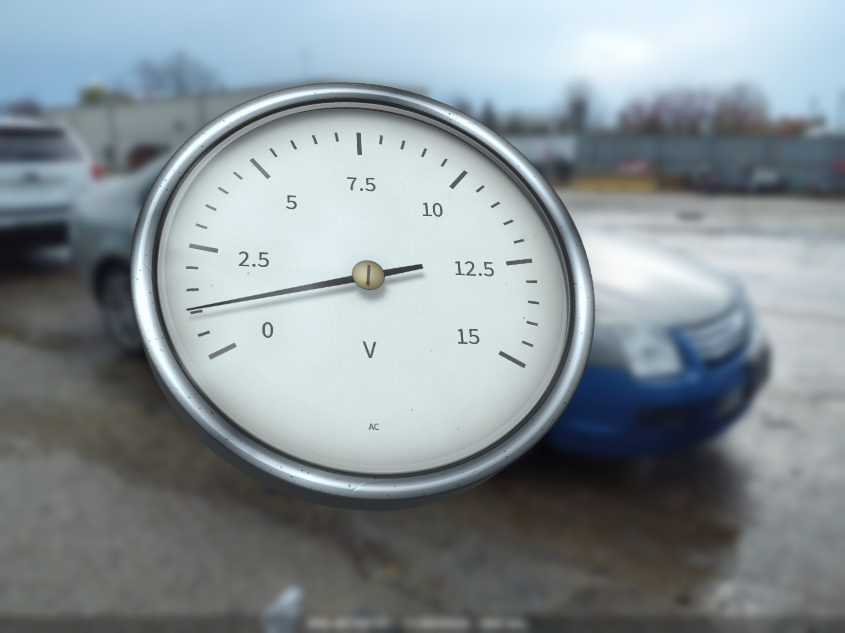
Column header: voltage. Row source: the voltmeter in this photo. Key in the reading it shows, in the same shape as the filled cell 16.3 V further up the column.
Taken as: 1 V
